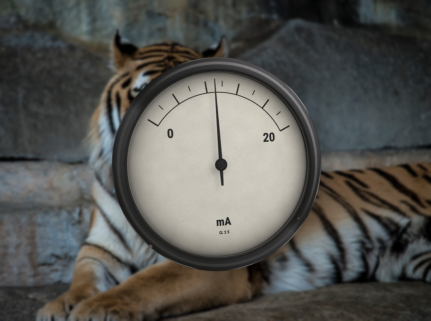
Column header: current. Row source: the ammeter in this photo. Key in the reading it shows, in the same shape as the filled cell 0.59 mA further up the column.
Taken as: 9 mA
